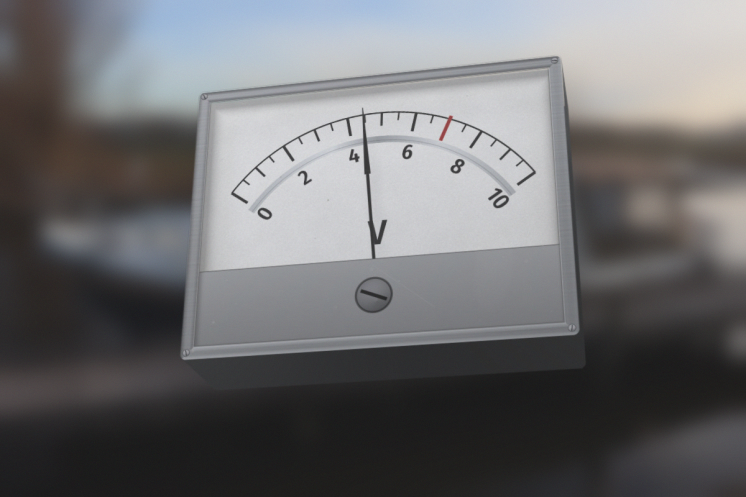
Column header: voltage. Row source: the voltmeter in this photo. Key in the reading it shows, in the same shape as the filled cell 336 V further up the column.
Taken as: 4.5 V
